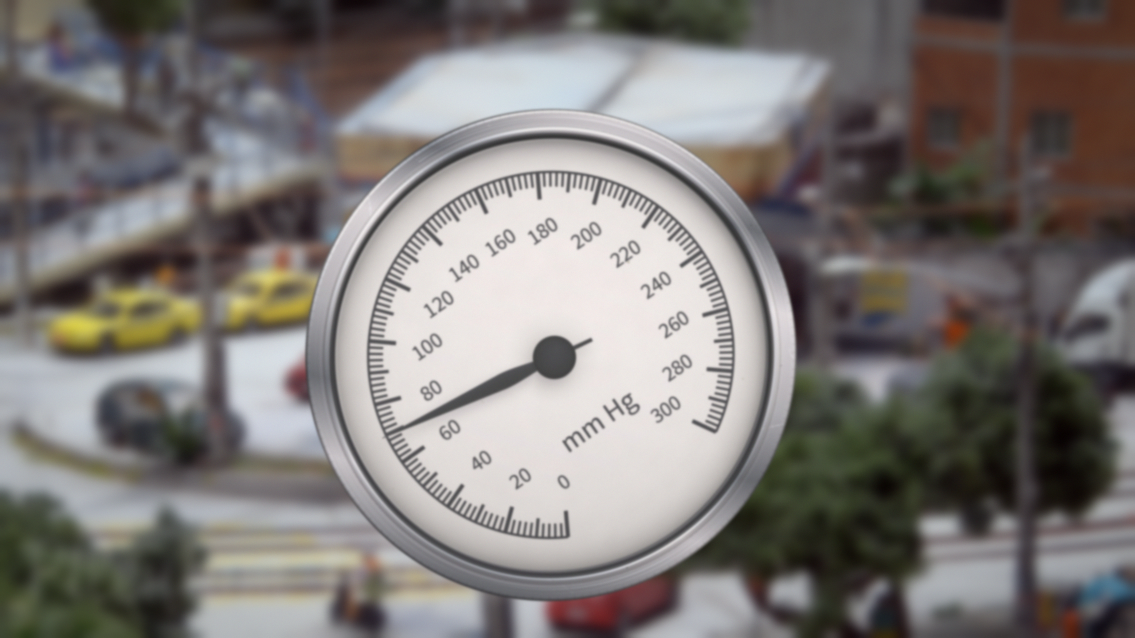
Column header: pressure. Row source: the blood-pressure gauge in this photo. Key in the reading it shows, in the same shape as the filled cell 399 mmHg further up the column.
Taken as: 70 mmHg
